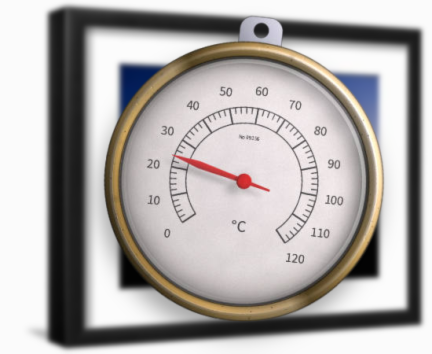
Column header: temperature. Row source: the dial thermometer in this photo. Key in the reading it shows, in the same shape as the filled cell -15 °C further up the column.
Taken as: 24 °C
